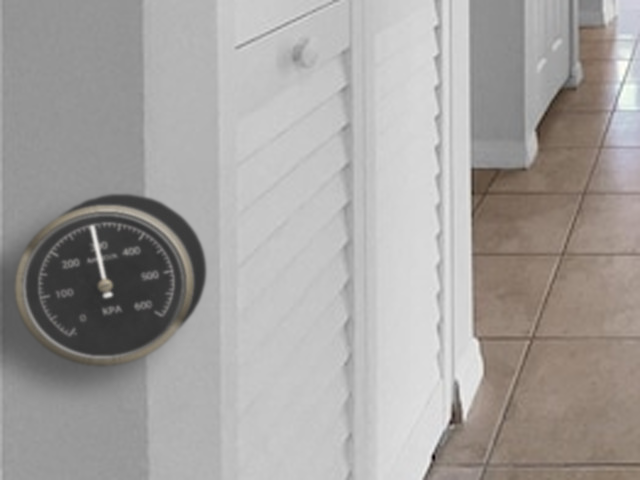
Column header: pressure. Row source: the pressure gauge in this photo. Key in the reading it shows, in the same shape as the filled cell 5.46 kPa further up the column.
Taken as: 300 kPa
